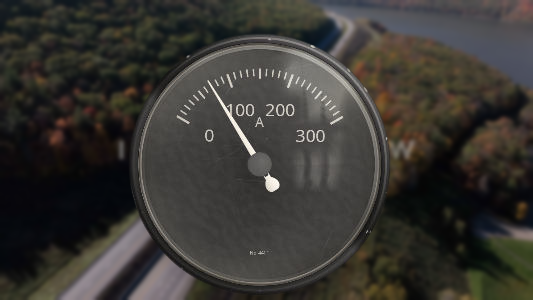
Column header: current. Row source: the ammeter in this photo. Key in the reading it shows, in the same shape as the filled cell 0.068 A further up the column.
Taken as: 70 A
